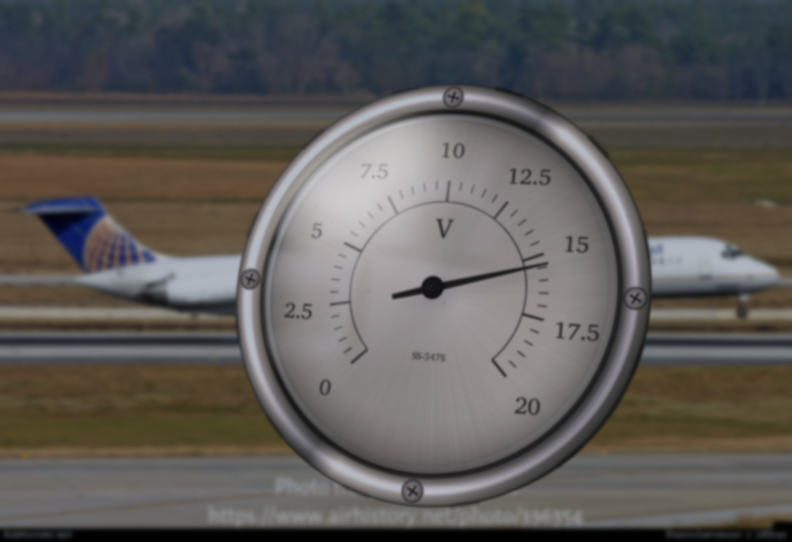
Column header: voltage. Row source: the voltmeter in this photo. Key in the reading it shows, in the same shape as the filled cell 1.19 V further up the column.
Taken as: 15.5 V
